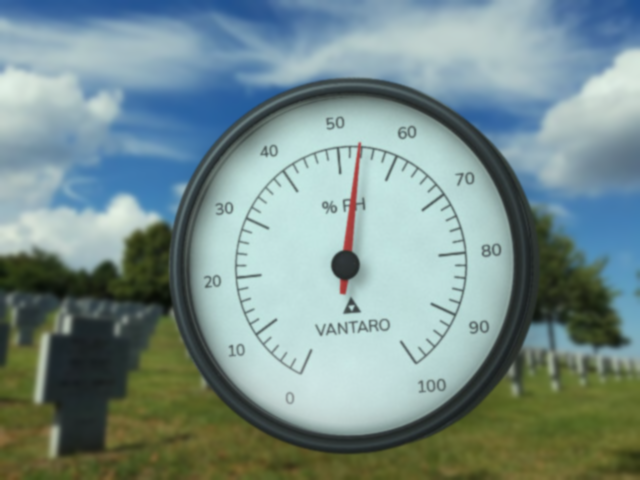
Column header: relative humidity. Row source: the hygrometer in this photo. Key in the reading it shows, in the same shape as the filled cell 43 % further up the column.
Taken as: 54 %
